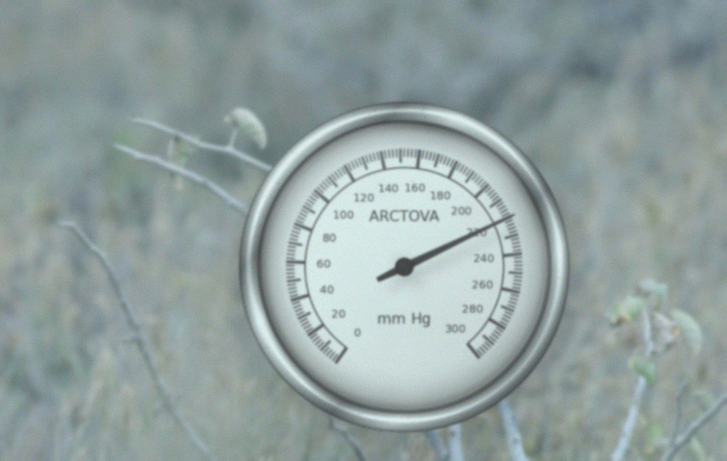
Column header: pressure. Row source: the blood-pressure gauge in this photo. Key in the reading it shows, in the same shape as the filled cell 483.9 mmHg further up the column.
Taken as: 220 mmHg
